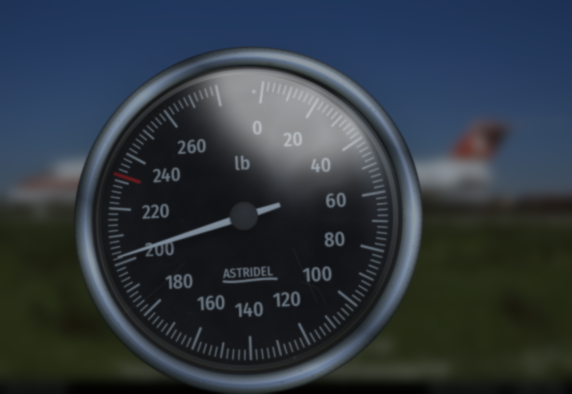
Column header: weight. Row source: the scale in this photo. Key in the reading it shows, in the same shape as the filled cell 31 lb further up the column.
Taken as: 202 lb
